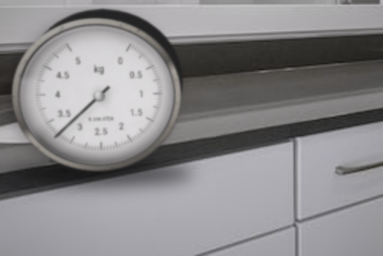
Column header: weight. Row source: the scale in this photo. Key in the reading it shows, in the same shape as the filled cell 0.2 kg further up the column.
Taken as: 3.25 kg
